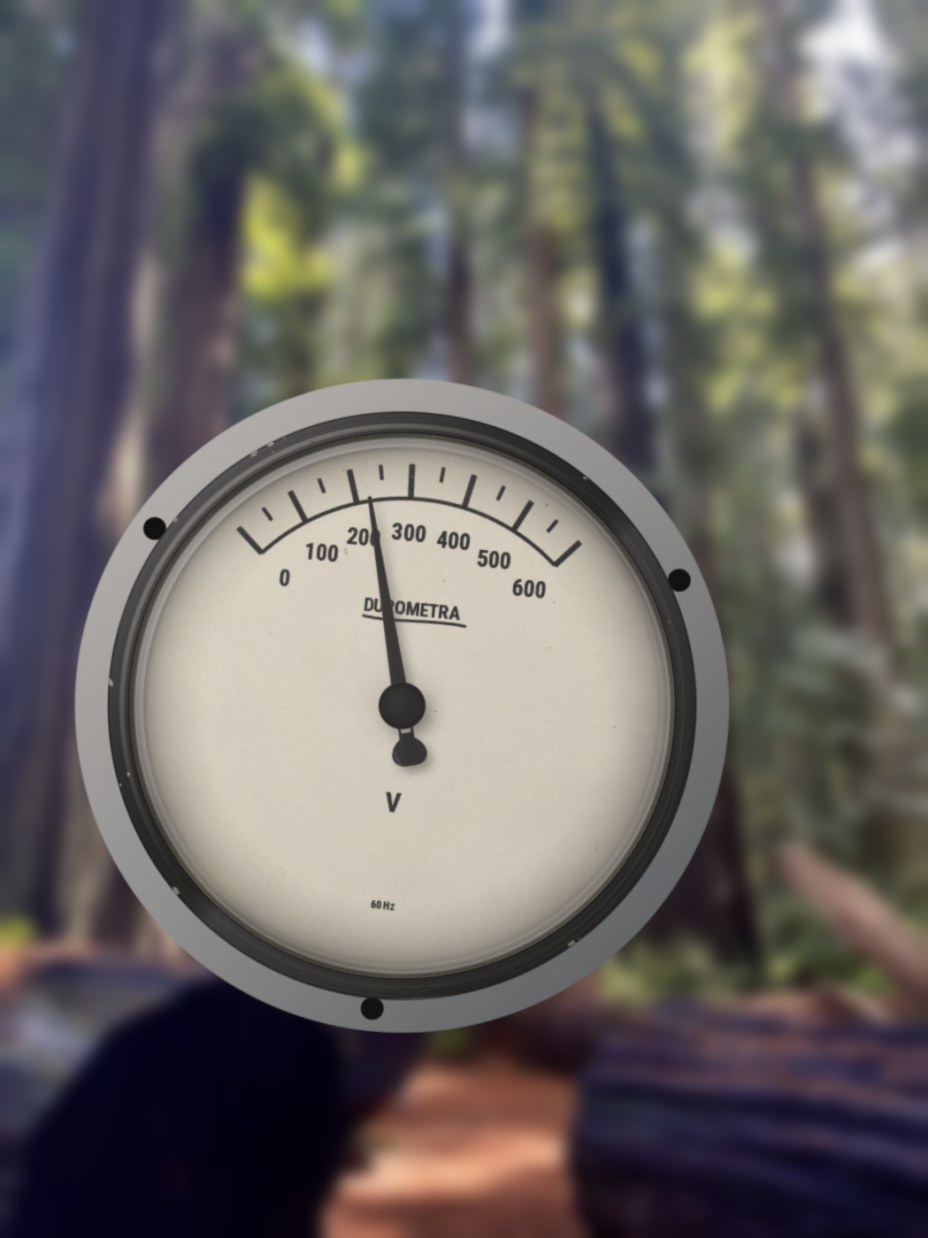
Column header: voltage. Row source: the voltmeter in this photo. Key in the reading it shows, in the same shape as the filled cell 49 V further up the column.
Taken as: 225 V
